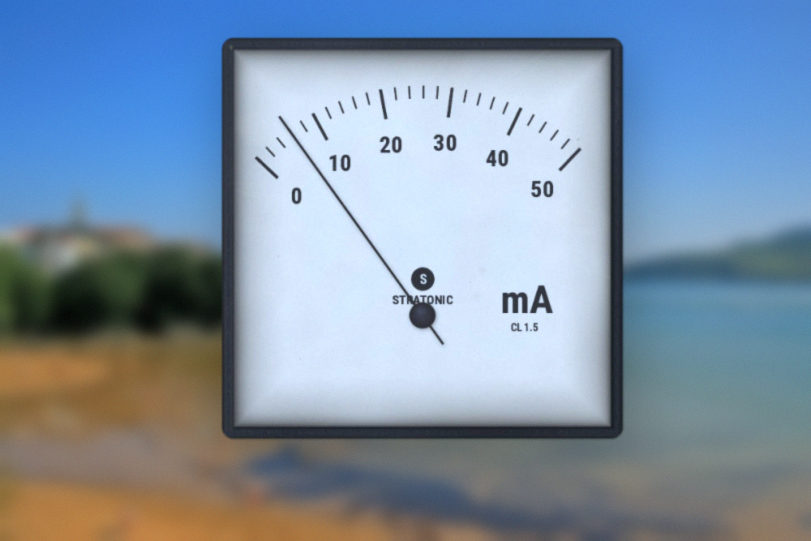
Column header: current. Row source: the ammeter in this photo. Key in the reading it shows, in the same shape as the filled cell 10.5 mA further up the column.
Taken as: 6 mA
